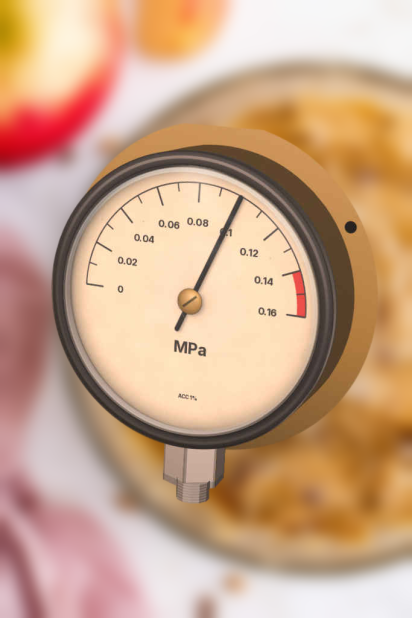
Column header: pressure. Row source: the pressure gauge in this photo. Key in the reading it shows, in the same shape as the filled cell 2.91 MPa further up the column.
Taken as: 0.1 MPa
